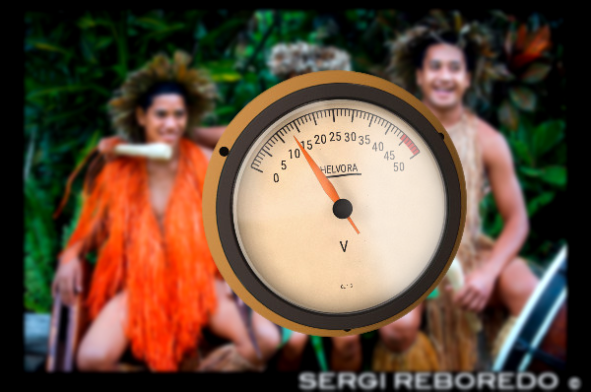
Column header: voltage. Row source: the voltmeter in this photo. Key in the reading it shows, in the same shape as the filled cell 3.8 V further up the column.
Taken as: 13 V
